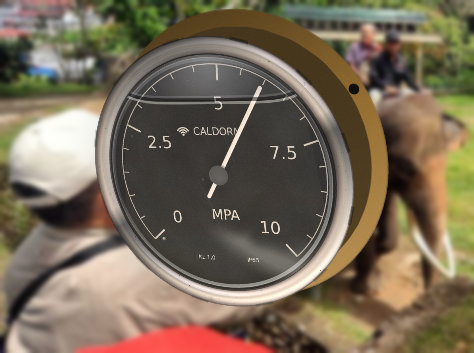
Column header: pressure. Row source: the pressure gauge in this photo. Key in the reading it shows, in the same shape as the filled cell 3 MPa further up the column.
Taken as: 6 MPa
